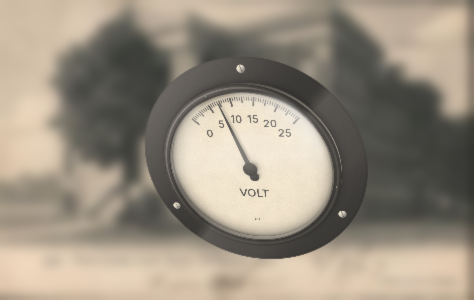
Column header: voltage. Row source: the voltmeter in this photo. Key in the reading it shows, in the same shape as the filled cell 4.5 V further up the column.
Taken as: 7.5 V
